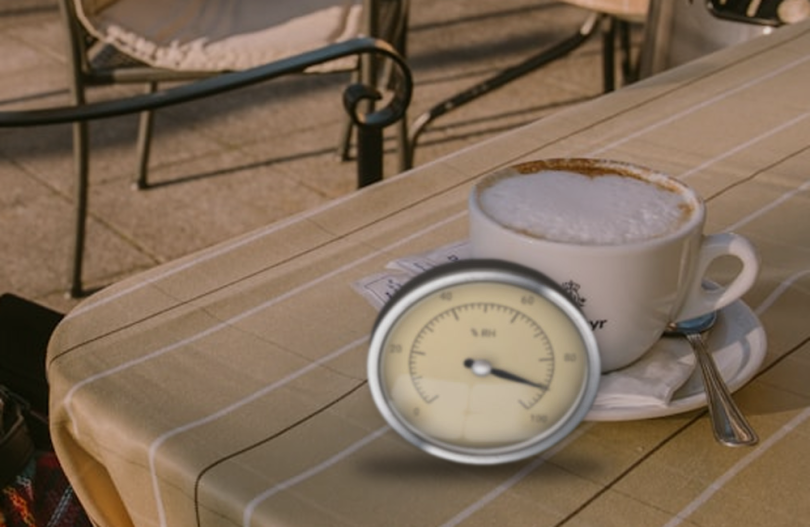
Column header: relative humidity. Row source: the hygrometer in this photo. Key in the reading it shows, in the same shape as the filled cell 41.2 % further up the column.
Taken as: 90 %
